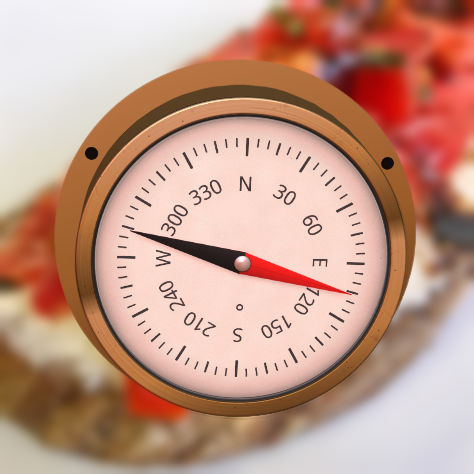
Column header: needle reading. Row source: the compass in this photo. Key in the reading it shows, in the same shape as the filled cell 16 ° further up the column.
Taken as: 105 °
